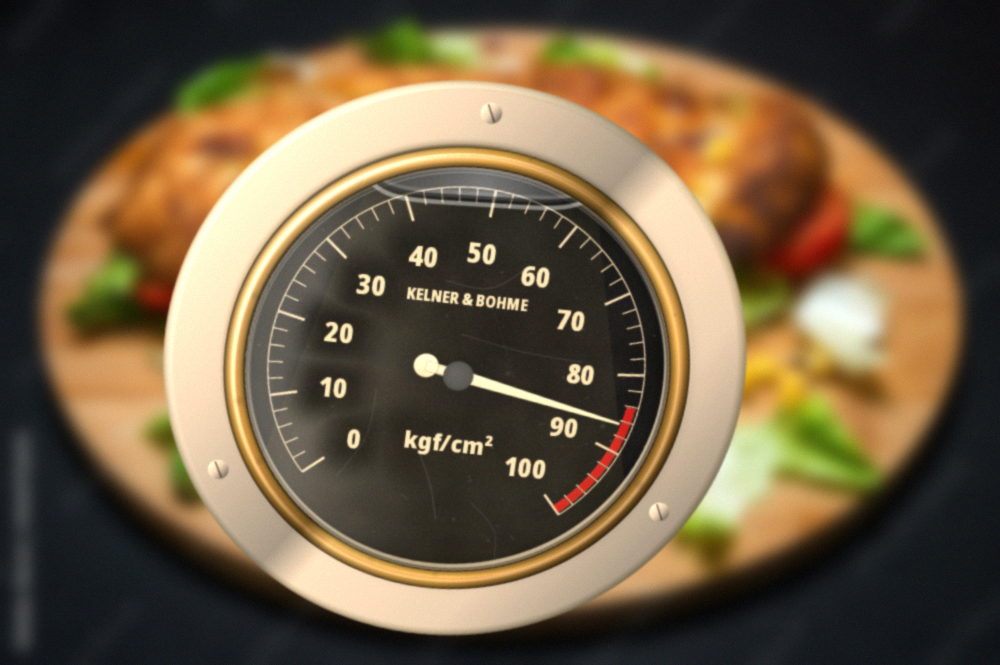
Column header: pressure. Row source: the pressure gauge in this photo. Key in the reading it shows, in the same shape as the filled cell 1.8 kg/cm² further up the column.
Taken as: 86 kg/cm²
